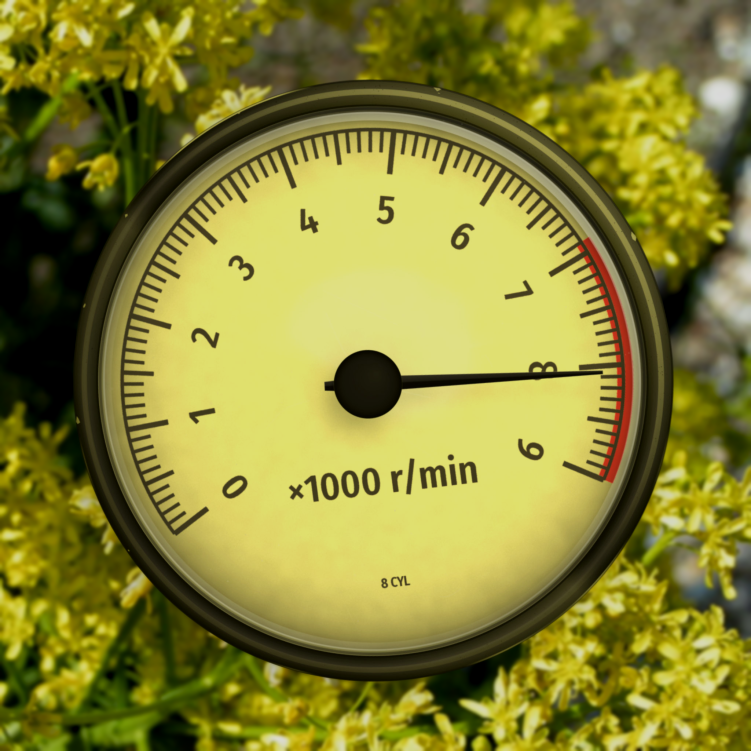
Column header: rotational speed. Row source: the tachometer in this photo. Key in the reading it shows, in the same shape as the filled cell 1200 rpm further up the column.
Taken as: 8050 rpm
